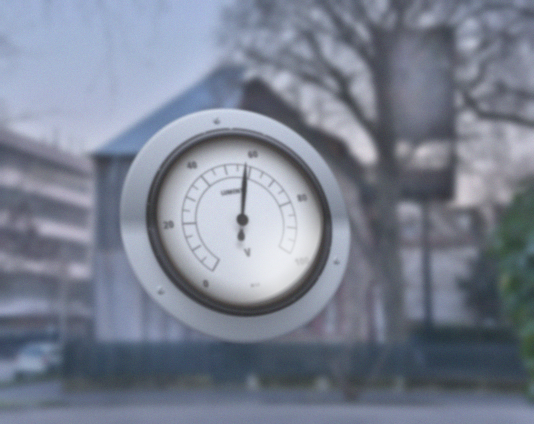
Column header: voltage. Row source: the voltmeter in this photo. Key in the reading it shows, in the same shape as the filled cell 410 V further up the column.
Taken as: 57.5 V
